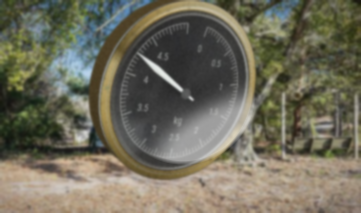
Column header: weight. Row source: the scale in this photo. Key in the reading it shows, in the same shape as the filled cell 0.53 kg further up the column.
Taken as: 4.25 kg
